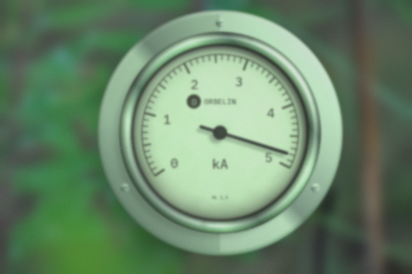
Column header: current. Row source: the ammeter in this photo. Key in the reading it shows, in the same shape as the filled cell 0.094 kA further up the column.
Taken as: 4.8 kA
